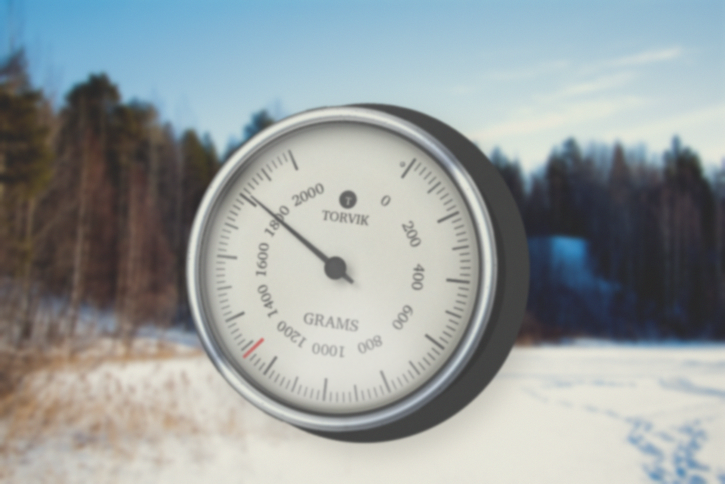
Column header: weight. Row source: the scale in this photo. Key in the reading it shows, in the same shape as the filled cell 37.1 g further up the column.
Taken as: 1820 g
